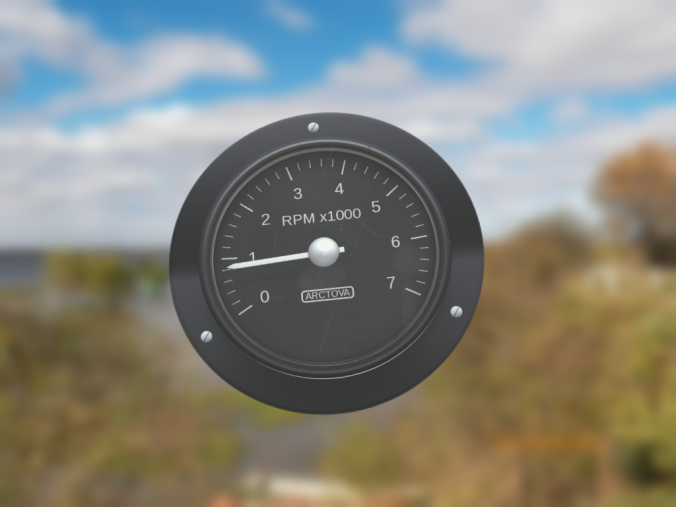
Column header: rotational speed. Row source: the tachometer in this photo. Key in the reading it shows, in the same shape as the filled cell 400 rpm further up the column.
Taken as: 800 rpm
